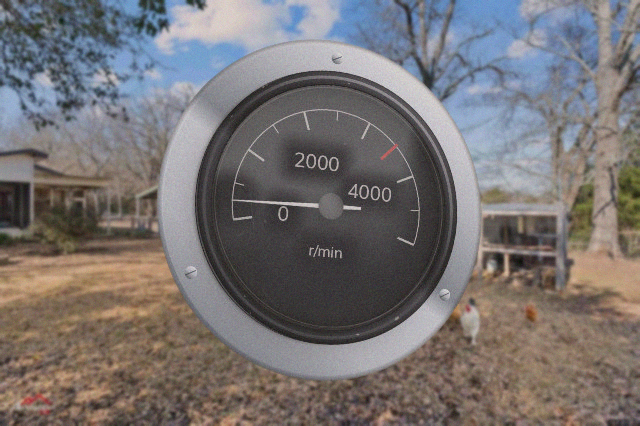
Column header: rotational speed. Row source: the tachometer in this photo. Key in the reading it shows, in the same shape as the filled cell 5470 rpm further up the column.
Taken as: 250 rpm
